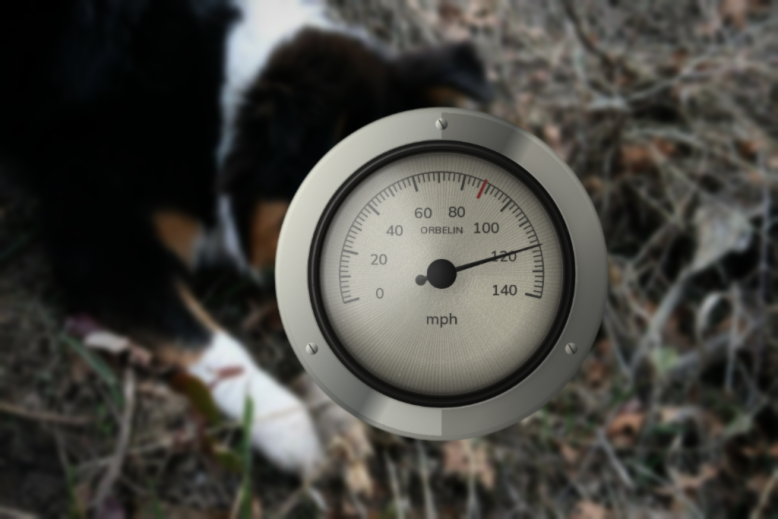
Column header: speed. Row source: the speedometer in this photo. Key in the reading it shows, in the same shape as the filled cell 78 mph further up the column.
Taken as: 120 mph
